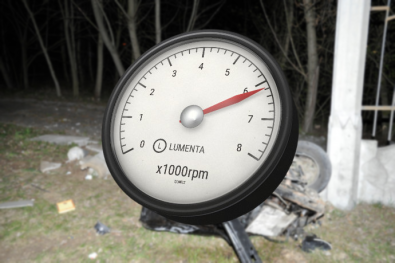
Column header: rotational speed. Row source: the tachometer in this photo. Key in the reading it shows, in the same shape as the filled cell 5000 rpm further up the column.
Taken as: 6200 rpm
